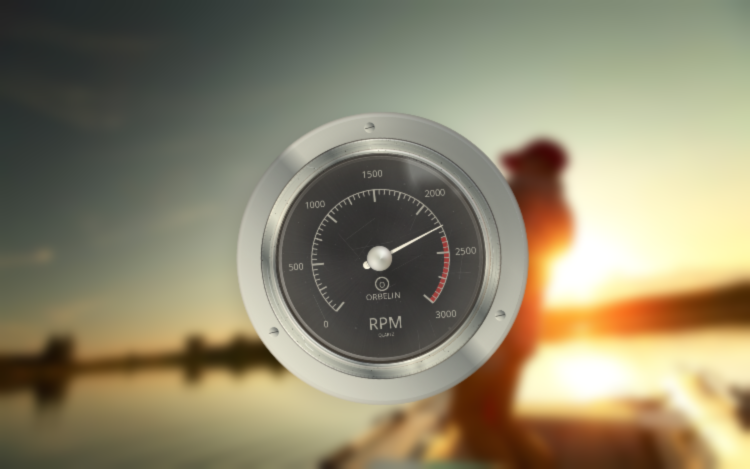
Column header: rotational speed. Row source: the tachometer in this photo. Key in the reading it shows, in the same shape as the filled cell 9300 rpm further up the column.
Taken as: 2250 rpm
